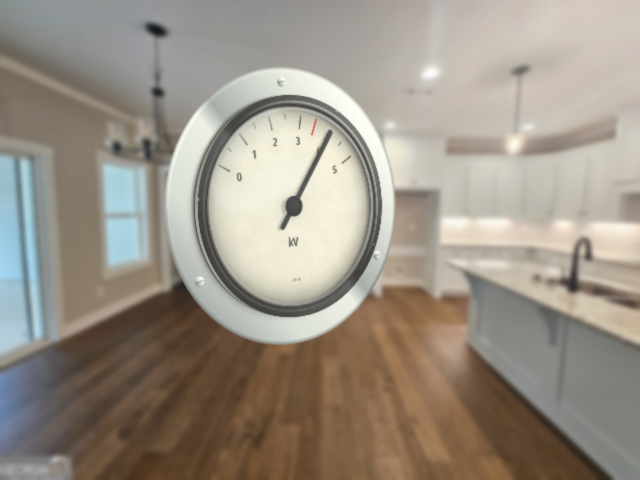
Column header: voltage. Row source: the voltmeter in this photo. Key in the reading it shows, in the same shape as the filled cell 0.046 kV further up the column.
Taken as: 4 kV
